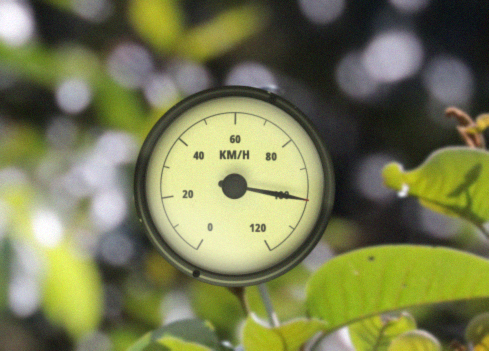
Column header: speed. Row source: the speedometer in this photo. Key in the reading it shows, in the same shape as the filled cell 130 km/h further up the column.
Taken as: 100 km/h
